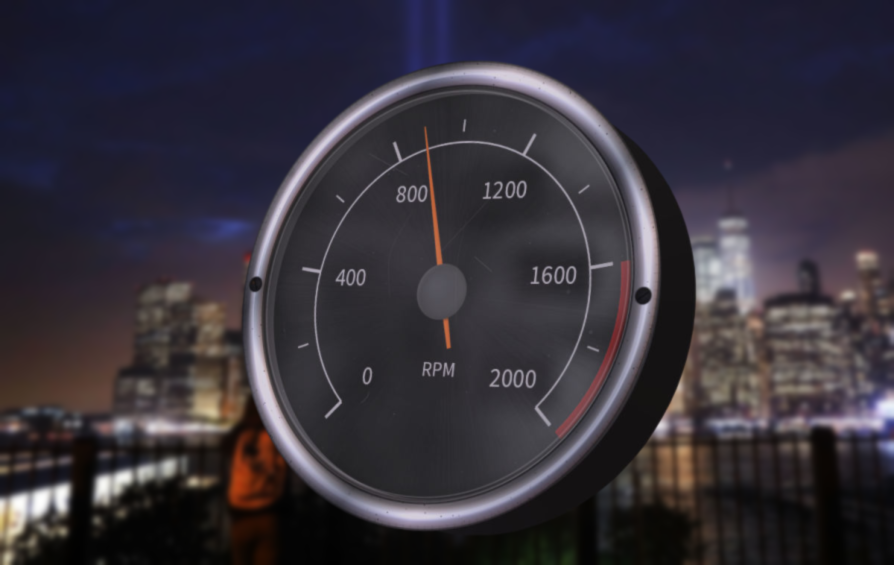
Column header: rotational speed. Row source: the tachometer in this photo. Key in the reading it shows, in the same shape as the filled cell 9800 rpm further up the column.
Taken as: 900 rpm
